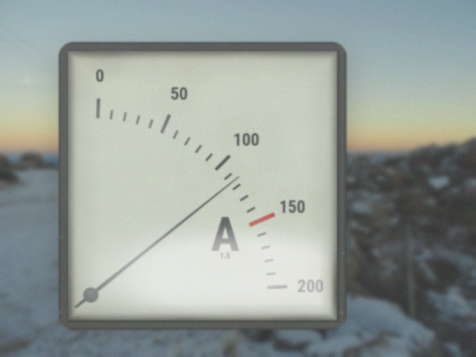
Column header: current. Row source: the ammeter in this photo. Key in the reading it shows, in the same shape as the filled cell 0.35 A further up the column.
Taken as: 115 A
